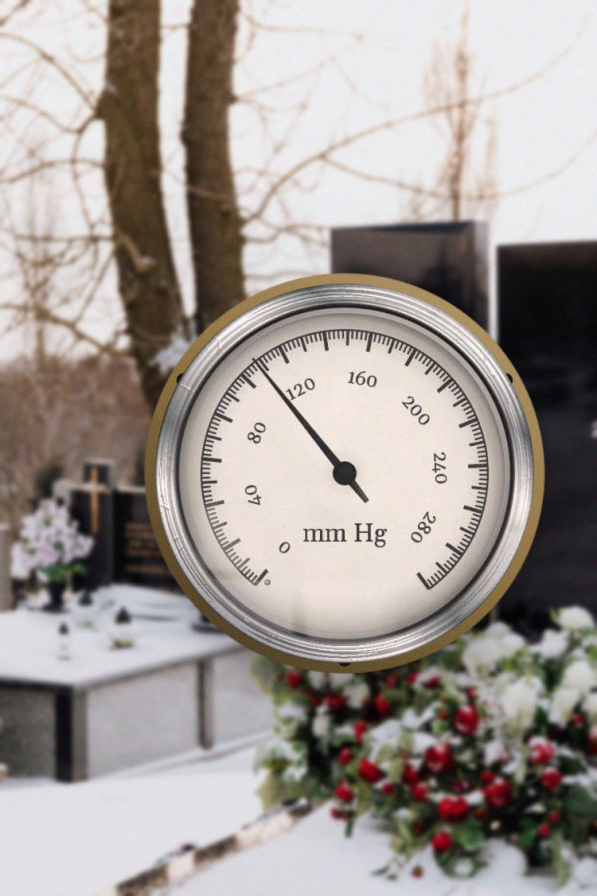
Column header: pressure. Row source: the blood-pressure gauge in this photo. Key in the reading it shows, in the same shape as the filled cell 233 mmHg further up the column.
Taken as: 108 mmHg
